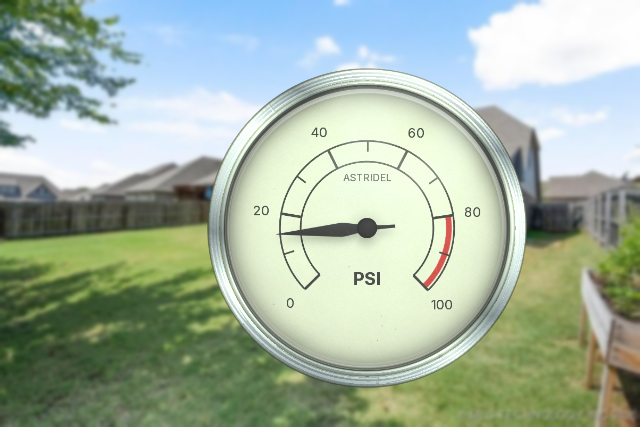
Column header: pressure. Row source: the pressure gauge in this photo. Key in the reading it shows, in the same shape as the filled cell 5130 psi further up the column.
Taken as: 15 psi
